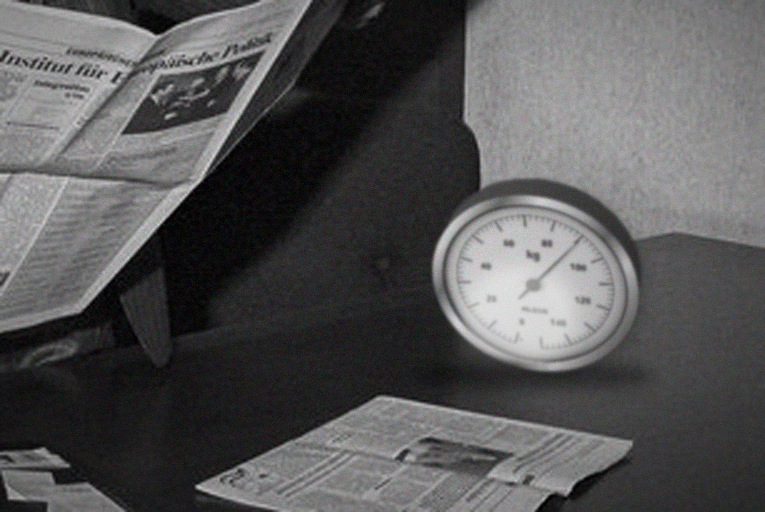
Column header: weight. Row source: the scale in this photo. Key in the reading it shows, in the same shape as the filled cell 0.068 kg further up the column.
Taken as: 90 kg
